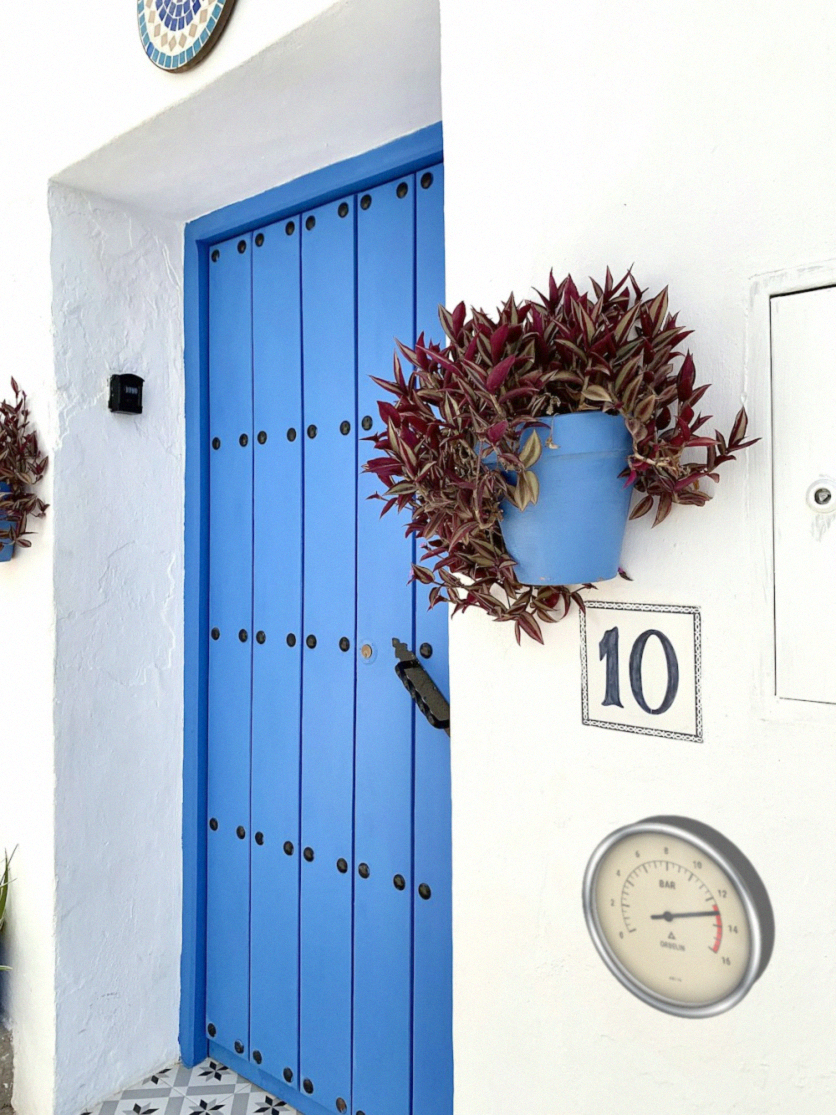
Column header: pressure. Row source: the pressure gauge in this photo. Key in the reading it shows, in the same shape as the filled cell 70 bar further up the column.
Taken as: 13 bar
